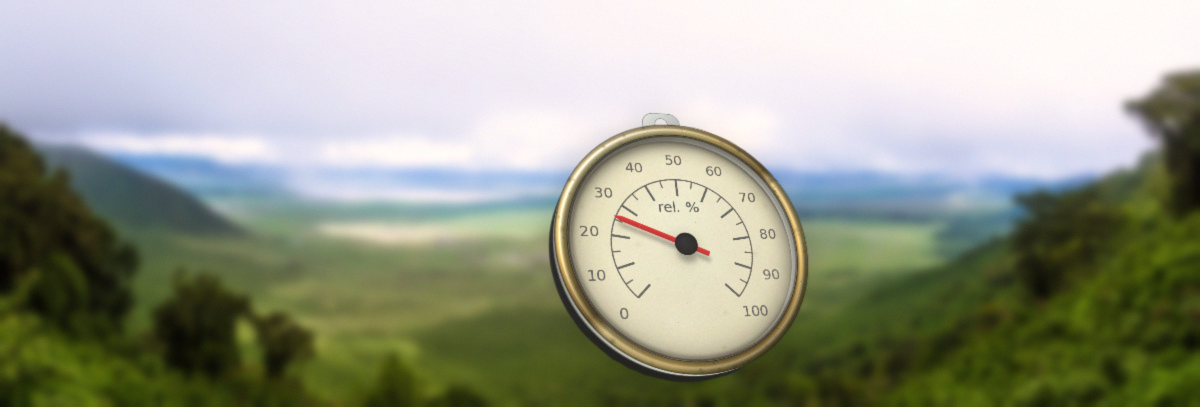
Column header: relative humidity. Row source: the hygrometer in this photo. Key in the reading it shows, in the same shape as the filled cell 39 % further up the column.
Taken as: 25 %
